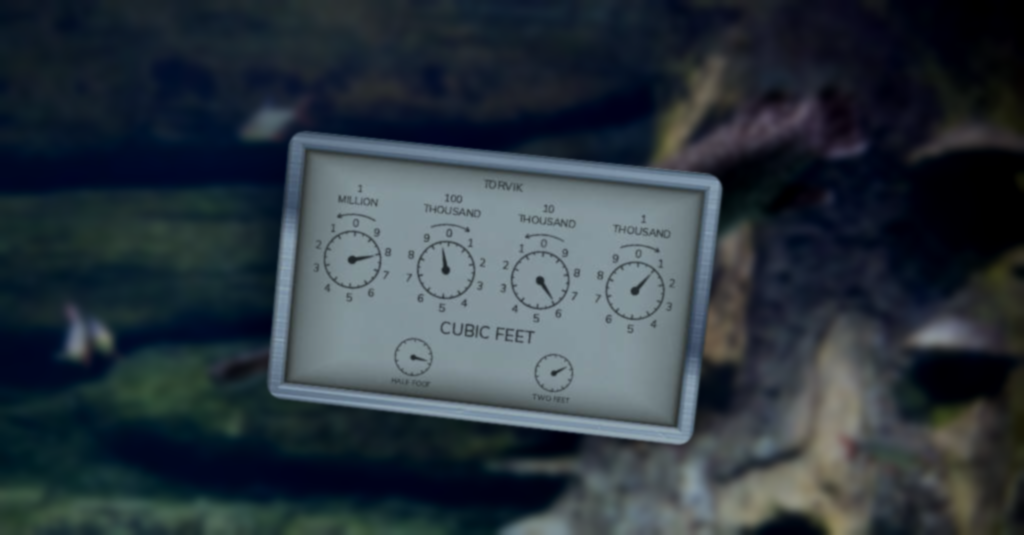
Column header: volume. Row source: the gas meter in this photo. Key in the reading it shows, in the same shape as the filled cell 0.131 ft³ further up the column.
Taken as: 796100 ft³
